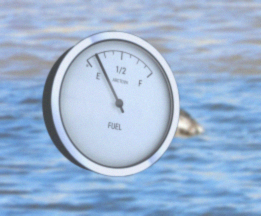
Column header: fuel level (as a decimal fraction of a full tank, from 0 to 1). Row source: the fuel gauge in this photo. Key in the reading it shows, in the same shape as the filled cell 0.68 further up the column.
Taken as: 0.125
